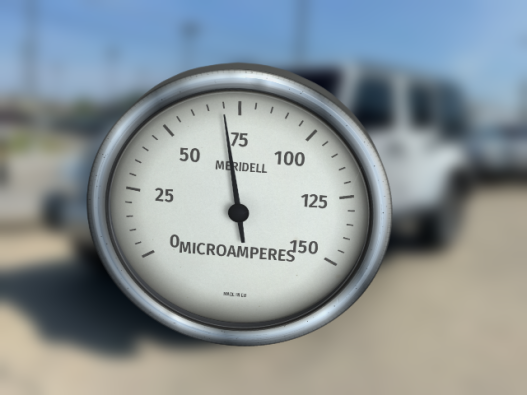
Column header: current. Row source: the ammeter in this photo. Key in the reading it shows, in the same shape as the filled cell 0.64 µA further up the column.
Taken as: 70 µA
